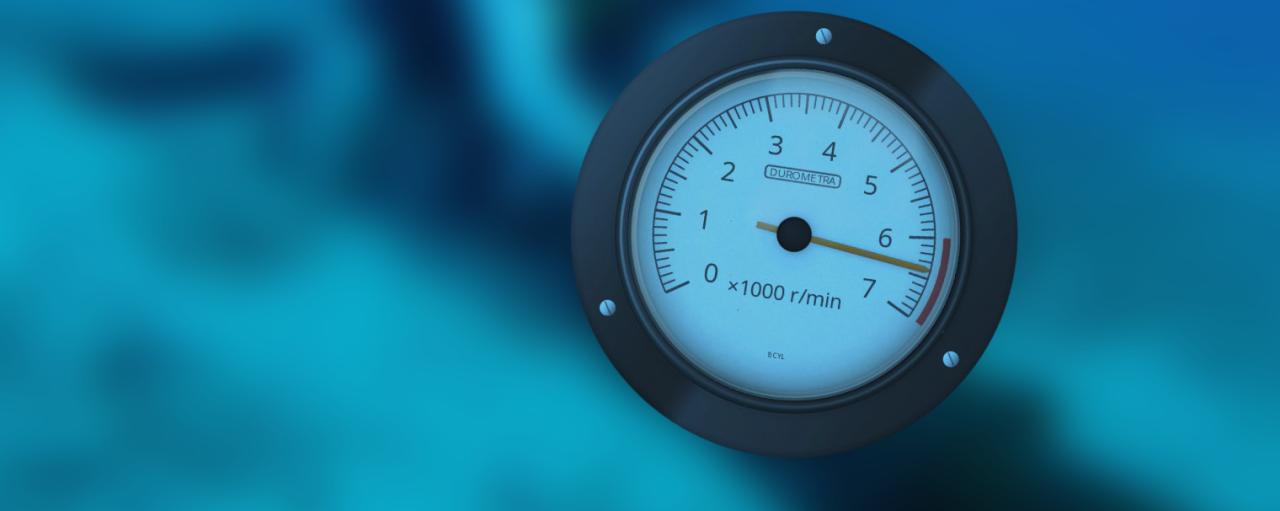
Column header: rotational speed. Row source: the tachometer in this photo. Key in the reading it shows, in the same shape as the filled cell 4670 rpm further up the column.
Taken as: 6400 rpm
